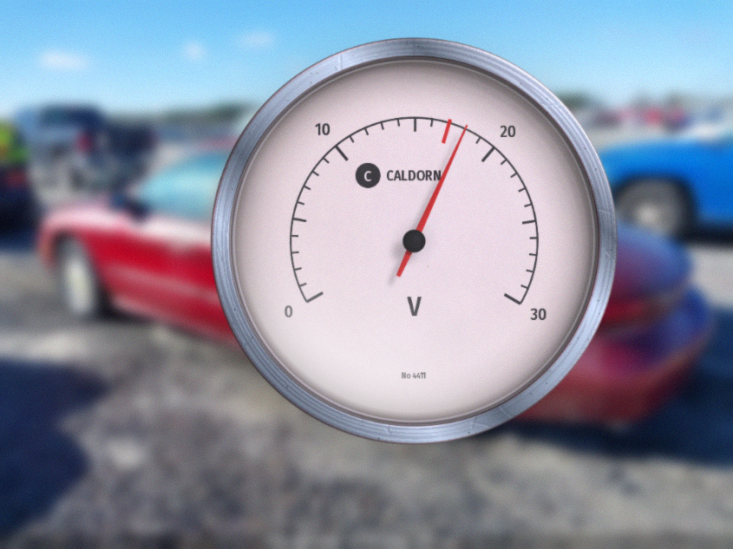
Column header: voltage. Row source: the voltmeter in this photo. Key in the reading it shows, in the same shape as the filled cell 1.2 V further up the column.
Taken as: 18 V
